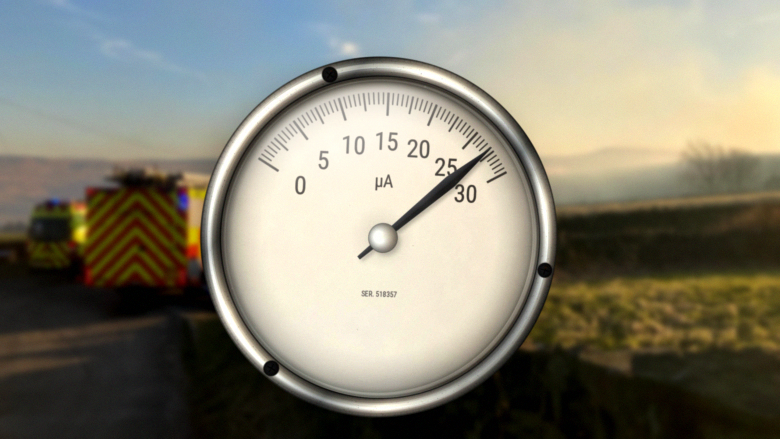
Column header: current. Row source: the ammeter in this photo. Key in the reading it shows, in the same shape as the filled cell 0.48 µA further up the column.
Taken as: 27 µA
